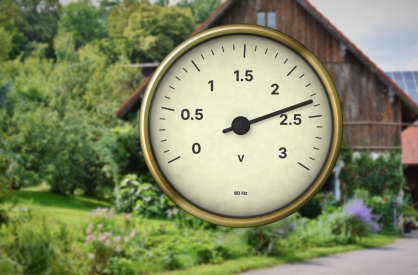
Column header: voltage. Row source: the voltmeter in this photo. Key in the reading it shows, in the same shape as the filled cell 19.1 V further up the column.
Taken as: 2.35 V
